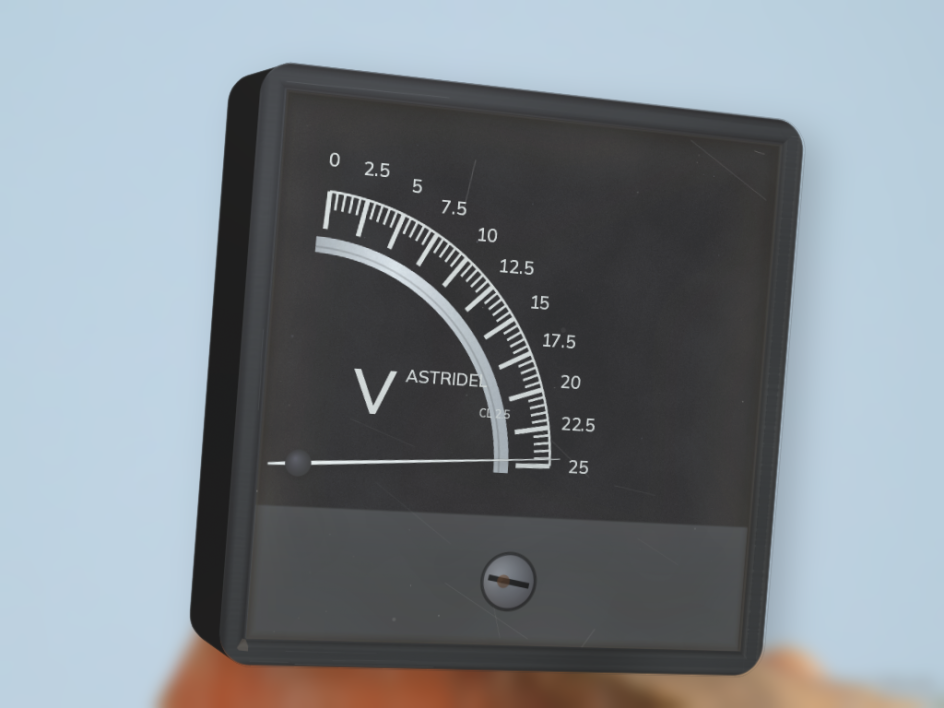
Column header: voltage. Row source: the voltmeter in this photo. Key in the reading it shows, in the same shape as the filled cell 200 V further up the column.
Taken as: 24.5 V
